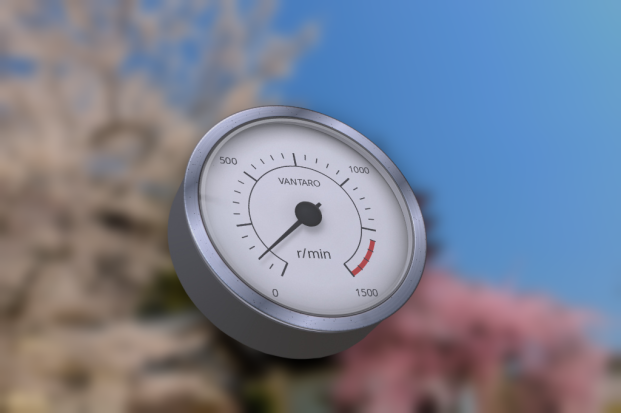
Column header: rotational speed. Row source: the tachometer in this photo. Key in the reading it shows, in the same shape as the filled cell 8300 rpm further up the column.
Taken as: 100 rpm
